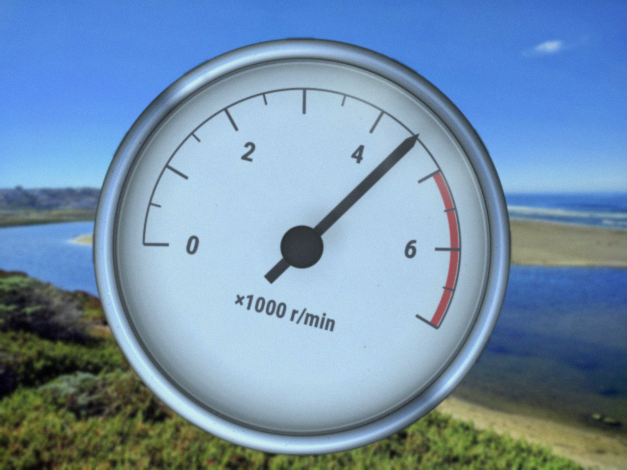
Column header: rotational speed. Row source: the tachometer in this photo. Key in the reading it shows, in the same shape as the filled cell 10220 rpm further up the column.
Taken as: 4500 rpm
